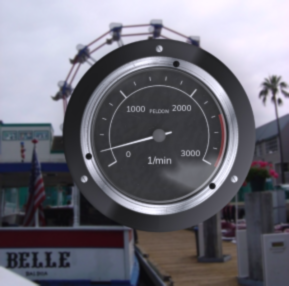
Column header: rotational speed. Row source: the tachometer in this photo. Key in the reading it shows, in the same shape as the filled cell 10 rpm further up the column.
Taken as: 200 rpm
